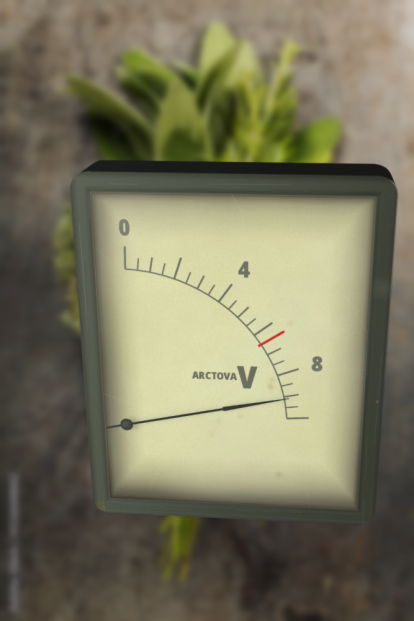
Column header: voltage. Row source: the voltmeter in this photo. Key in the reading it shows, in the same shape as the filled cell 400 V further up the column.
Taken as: 9 V
